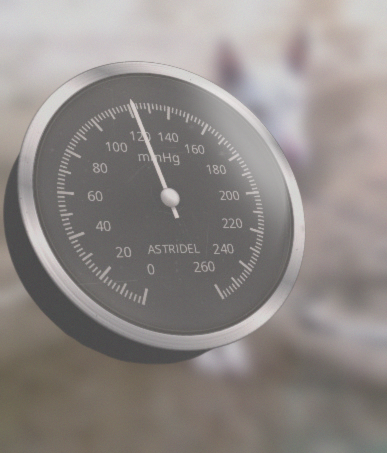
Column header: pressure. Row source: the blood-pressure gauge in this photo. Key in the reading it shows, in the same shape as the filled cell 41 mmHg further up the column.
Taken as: 120 mmHg
